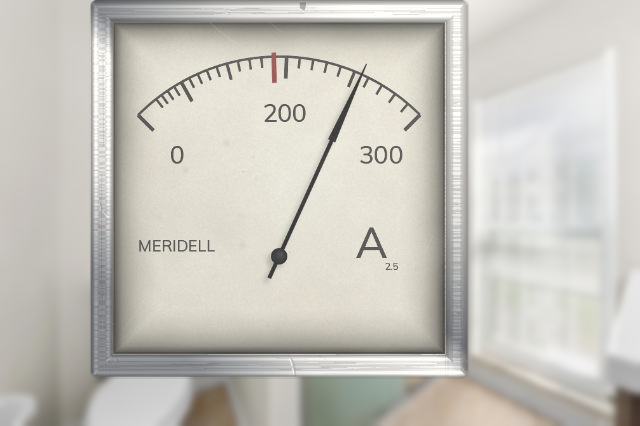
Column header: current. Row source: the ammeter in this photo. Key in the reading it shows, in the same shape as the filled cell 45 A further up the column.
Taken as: 255 A
